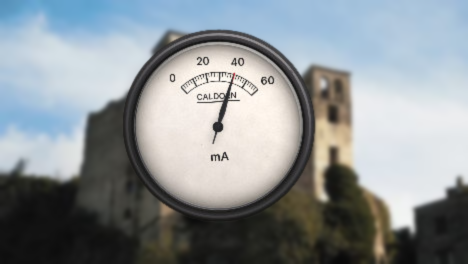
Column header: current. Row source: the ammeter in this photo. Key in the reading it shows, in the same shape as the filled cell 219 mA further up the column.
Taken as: 40 mA
